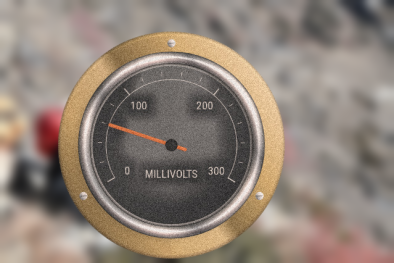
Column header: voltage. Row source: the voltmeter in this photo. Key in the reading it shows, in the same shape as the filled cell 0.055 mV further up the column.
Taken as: 60 mV
